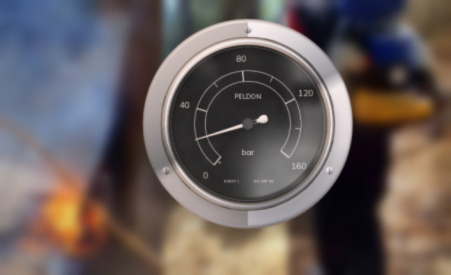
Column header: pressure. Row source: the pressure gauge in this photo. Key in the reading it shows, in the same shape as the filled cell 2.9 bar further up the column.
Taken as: 20 bar
